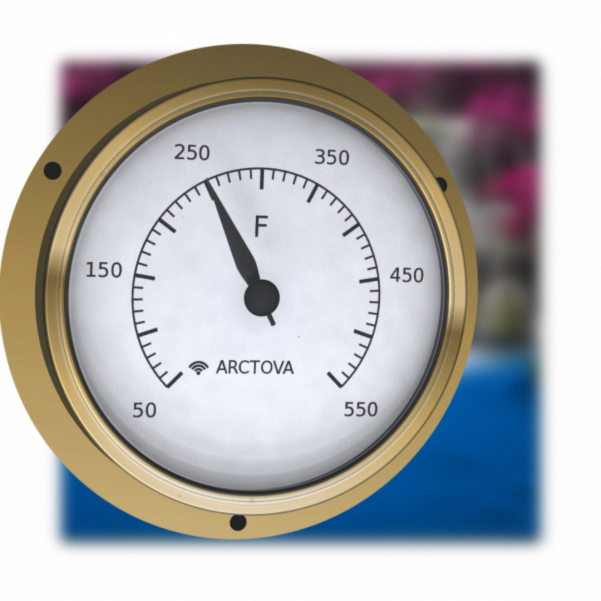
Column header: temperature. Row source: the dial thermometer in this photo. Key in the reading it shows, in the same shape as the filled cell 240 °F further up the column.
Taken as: 250 °F
